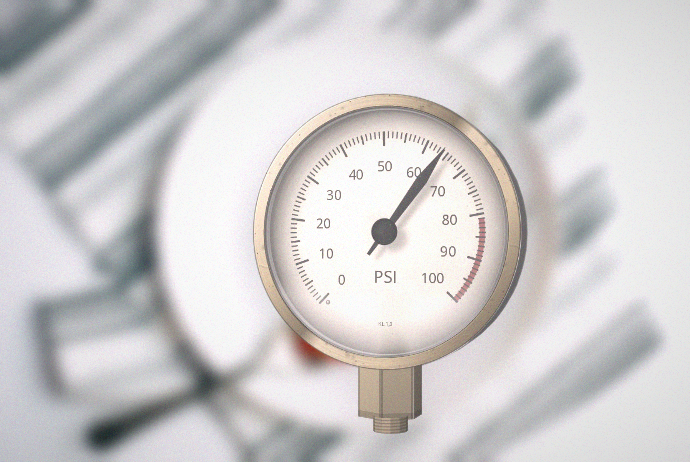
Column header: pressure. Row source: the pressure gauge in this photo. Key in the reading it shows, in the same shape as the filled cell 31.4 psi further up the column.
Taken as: 64 psi
